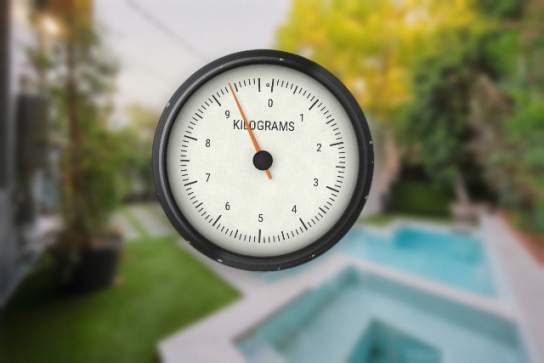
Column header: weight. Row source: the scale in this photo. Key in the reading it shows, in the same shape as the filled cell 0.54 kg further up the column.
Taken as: 9.4 kg
